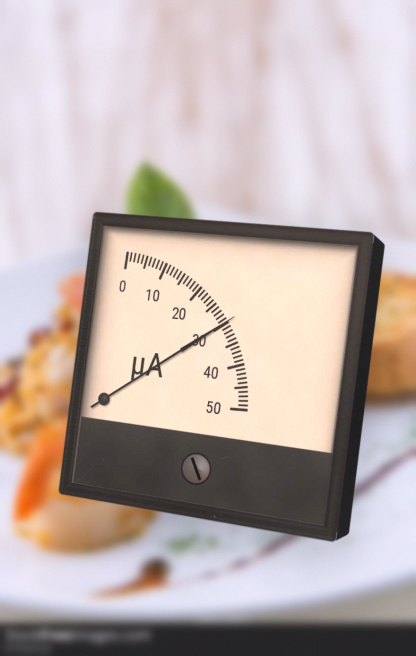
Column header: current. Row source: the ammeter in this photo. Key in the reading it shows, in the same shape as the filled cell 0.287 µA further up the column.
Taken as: 30 µA
